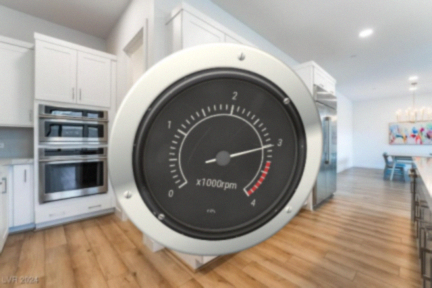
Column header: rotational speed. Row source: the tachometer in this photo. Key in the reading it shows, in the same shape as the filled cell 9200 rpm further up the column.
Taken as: 3000 rpm
